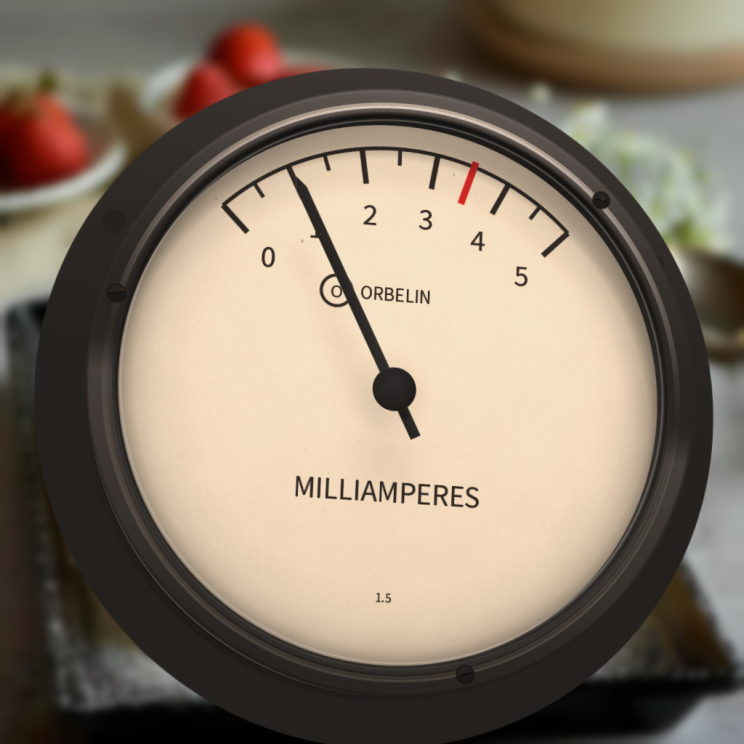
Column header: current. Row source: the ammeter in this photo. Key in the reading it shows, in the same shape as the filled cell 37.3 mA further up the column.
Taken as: 1 mA
